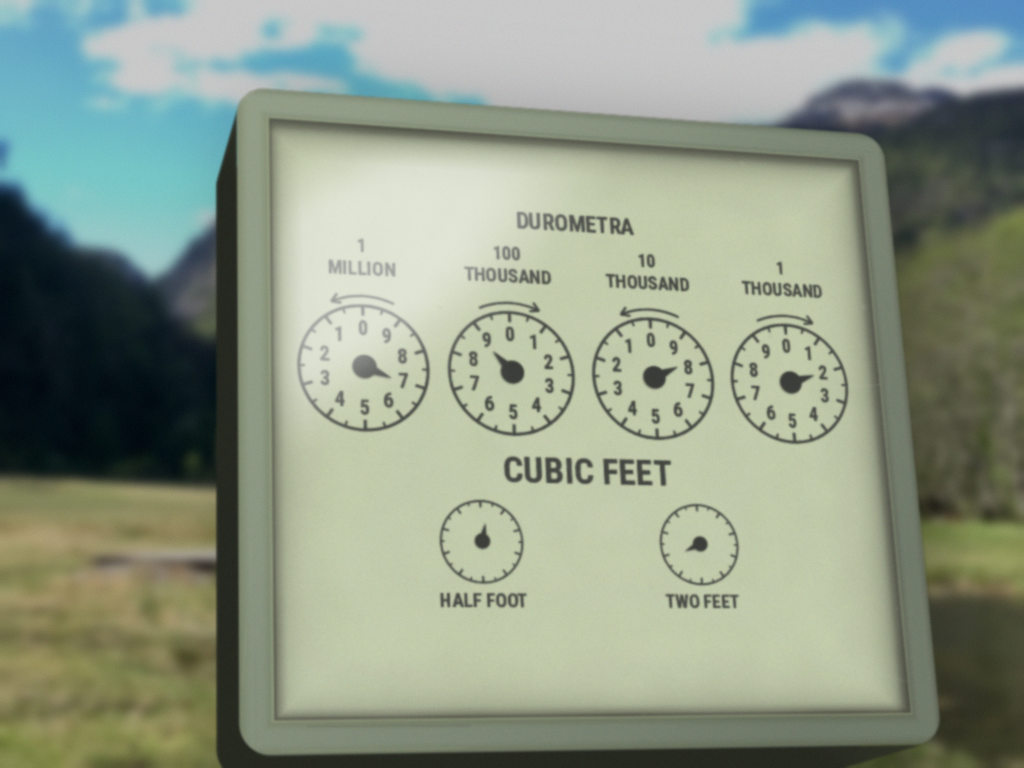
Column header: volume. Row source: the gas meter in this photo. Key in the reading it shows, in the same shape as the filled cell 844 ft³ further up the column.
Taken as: 688200 ft³
